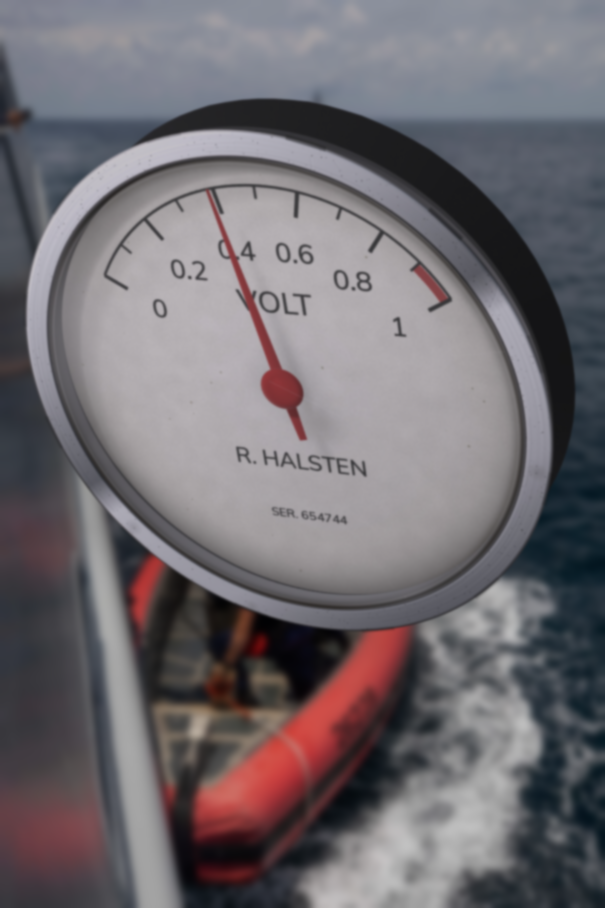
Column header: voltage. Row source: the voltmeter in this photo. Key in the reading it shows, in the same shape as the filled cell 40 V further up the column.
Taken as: 0.4 V
